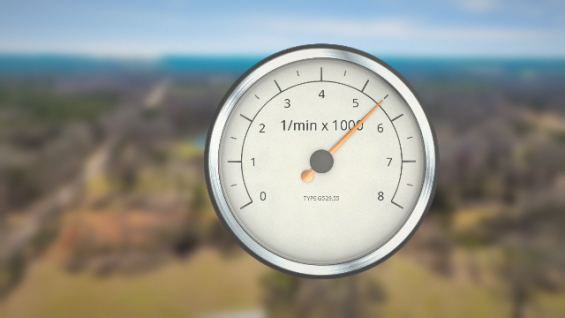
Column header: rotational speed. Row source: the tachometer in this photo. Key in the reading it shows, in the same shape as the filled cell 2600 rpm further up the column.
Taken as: 5500 rpm
